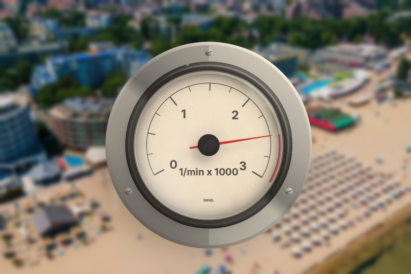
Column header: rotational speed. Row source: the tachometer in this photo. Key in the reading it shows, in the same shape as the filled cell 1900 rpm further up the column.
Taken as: 2500 rpm
